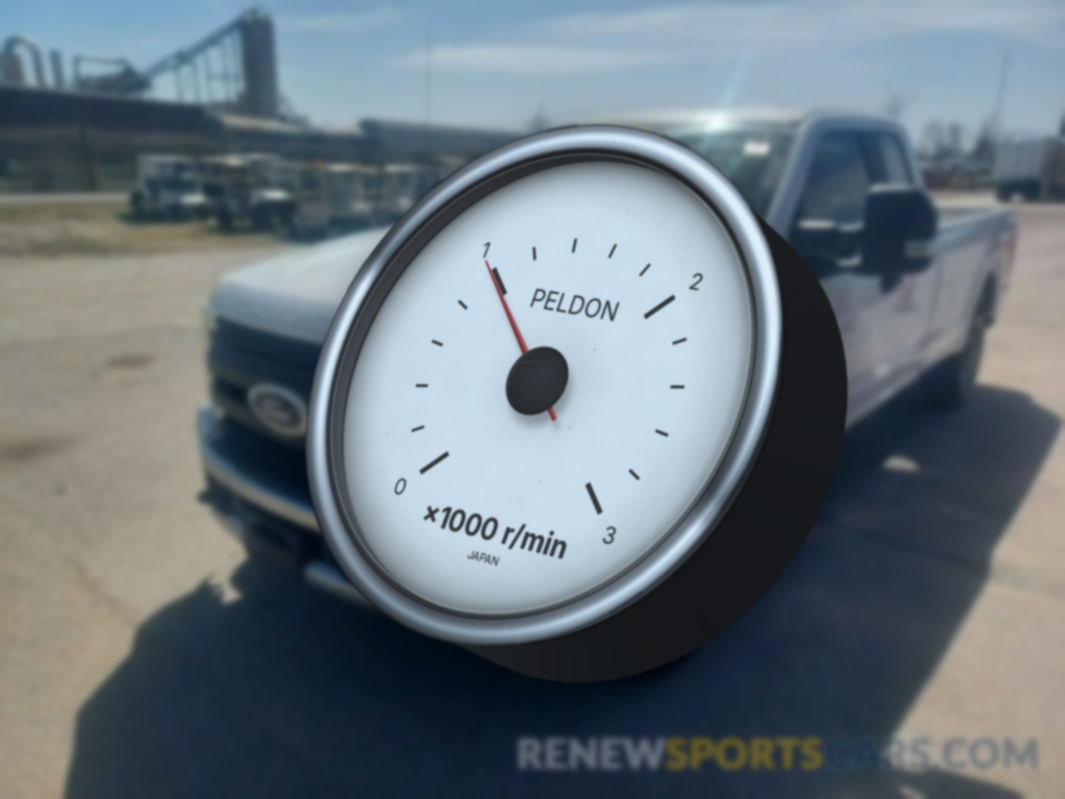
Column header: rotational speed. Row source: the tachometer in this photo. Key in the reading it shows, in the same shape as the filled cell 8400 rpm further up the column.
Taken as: 1000 rpm
